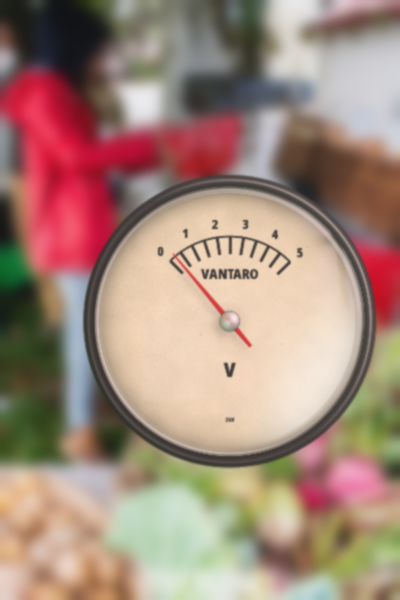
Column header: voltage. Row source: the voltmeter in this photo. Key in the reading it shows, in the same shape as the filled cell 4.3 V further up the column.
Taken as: 0.25 V
